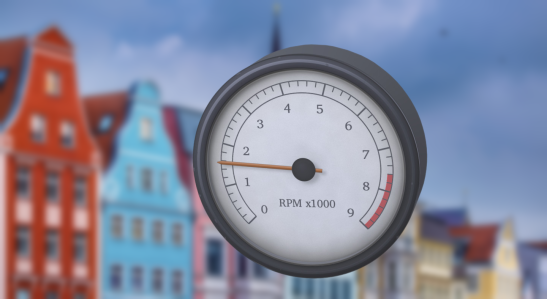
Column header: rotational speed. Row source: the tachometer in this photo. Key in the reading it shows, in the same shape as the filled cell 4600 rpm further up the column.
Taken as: 1600 rpm
